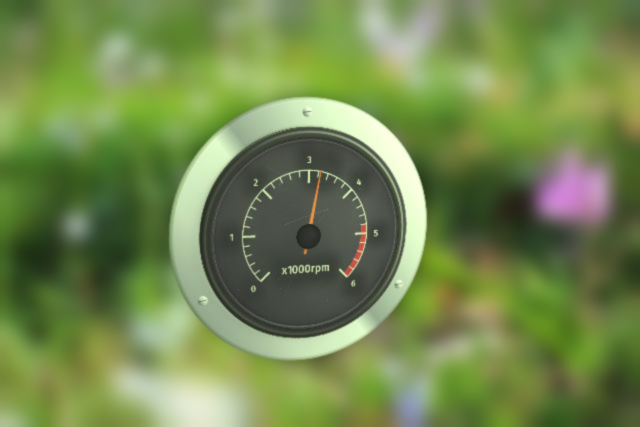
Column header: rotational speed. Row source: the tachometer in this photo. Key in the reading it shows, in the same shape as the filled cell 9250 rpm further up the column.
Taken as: 3200 rpm
